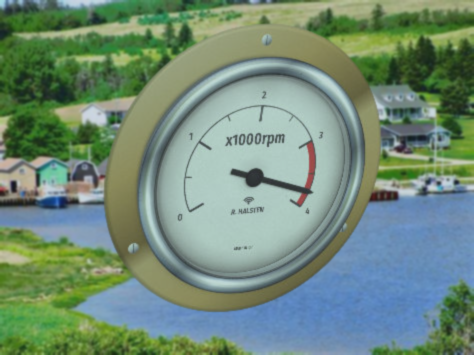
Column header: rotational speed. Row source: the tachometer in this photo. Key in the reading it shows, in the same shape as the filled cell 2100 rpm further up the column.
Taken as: 3750 rpm
